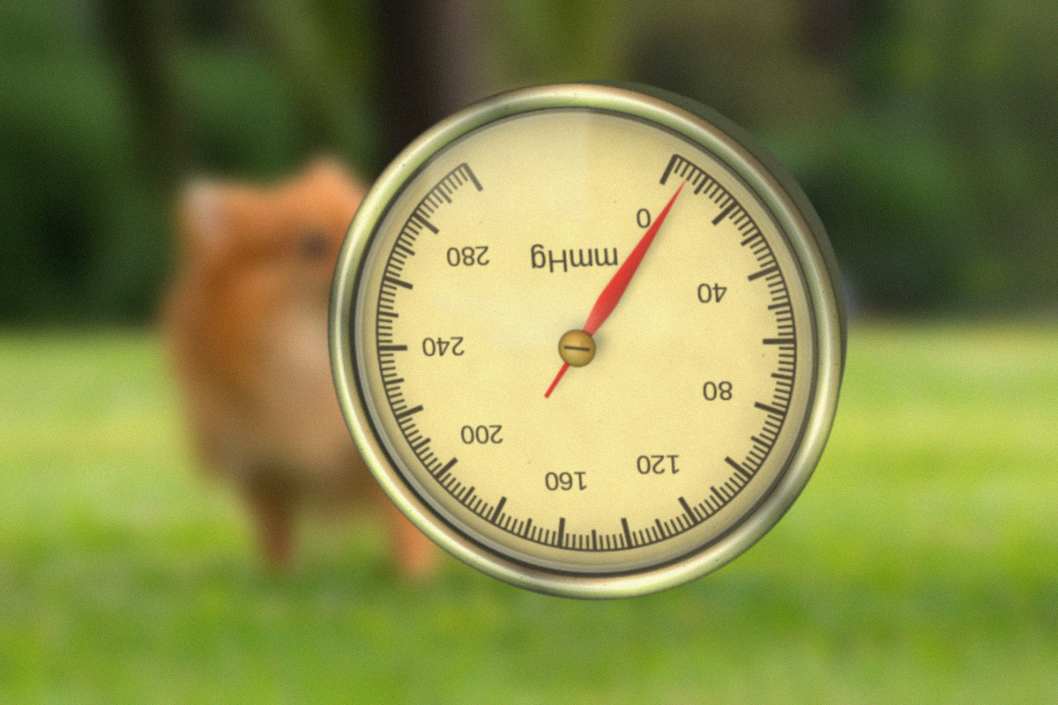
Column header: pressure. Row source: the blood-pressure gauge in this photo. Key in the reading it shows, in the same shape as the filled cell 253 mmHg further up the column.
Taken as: 6 mmHg
